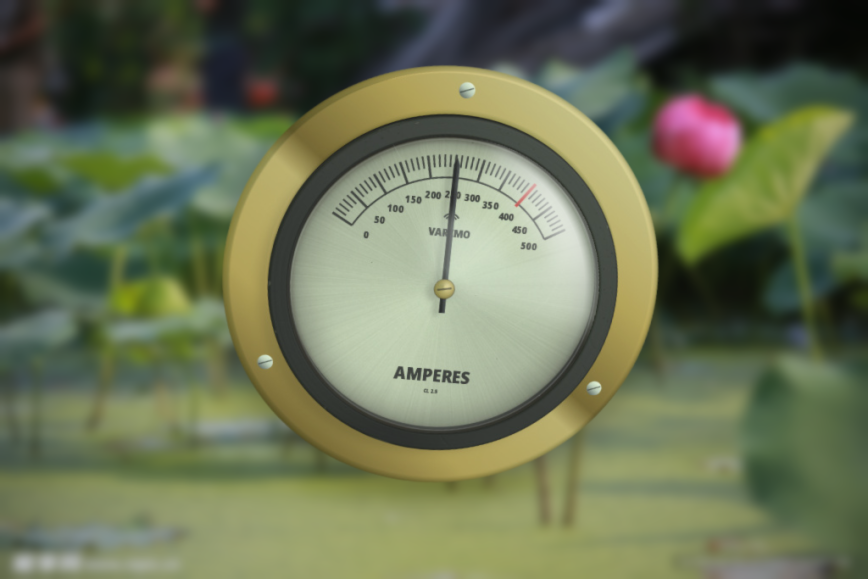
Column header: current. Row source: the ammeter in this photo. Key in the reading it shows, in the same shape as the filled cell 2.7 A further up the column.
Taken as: 250 A
